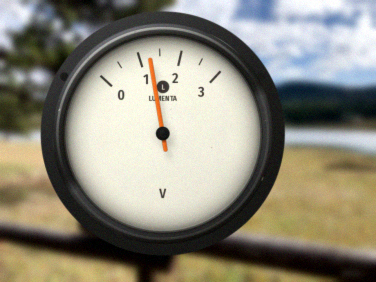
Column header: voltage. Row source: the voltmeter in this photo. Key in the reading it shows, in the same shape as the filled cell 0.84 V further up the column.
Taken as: 1.25 V
